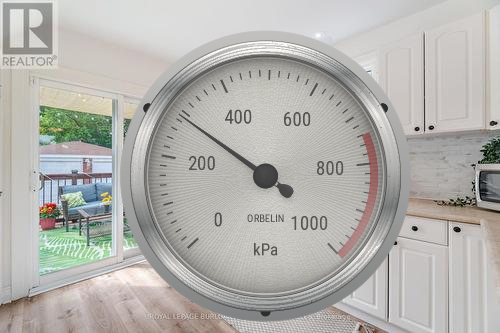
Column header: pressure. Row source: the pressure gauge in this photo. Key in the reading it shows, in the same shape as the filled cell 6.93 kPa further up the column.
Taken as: 290 kPa
